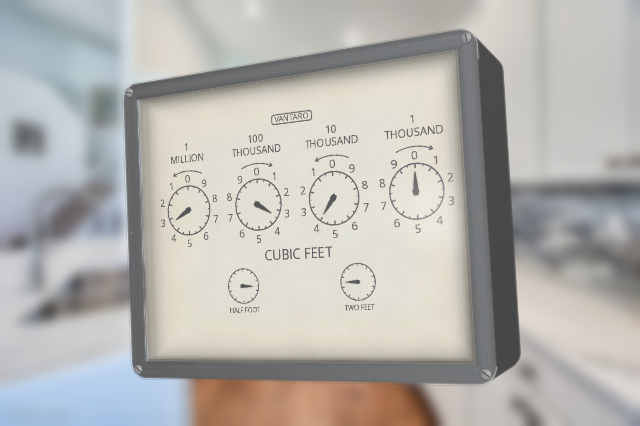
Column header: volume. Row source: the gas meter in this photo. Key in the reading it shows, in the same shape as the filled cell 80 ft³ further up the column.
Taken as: 334000 ft³
